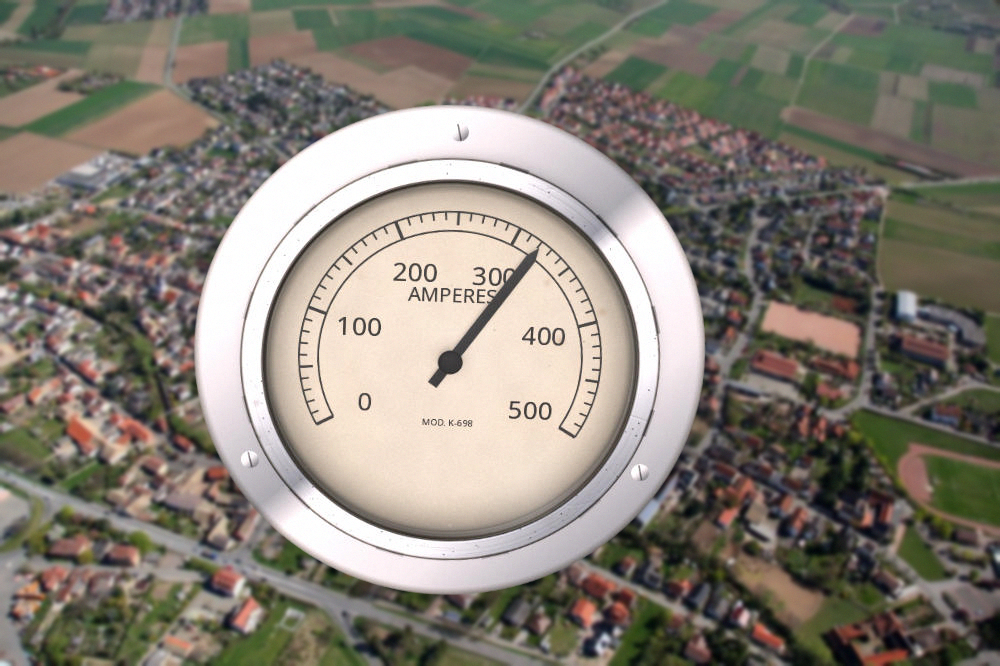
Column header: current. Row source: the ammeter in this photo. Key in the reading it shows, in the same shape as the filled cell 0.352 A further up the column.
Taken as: 320 A
